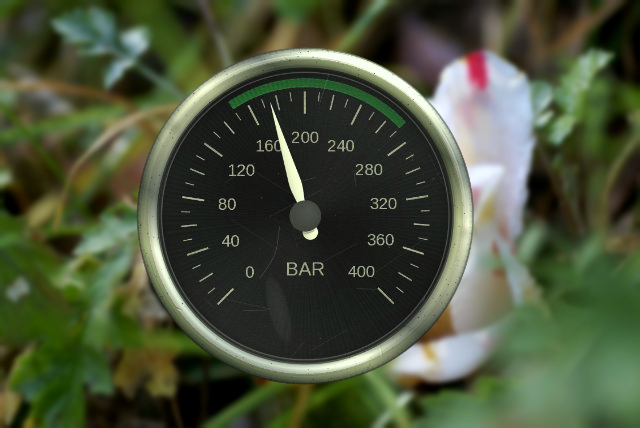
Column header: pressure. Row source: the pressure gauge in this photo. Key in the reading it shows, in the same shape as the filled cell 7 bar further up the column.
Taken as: 175 bar
